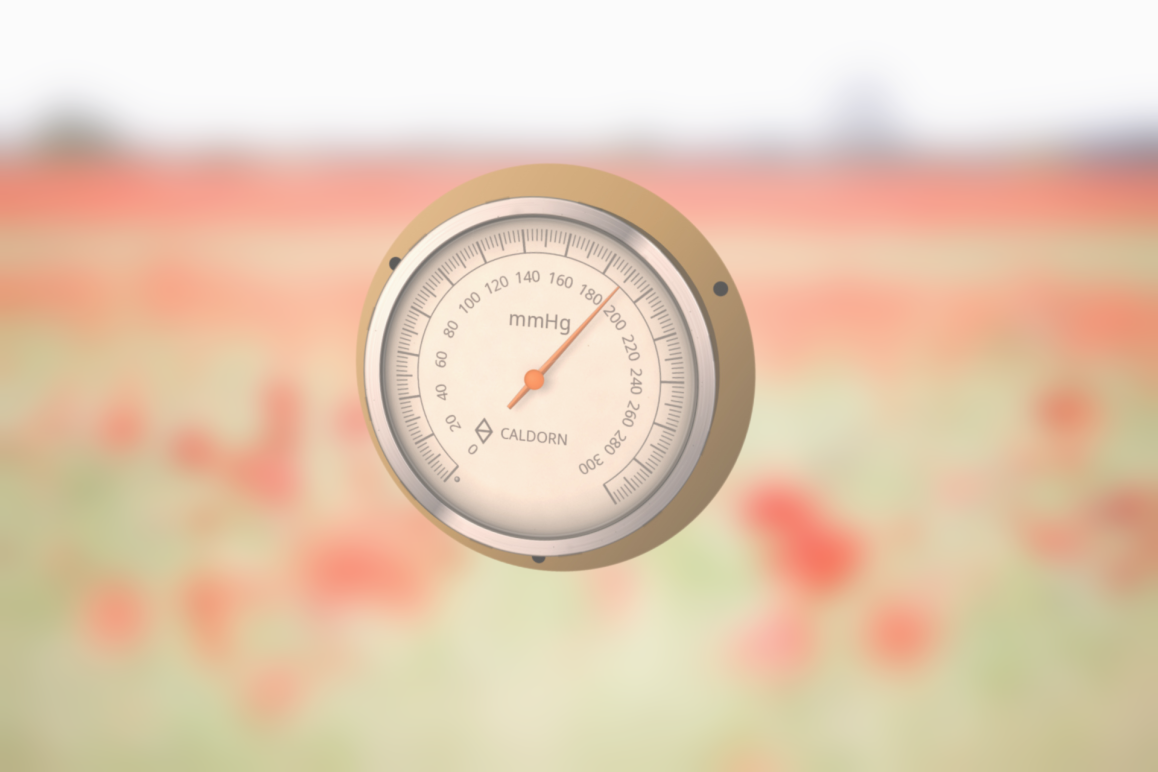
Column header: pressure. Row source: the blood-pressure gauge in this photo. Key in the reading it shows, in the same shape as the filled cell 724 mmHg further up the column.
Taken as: 190 mmHg
